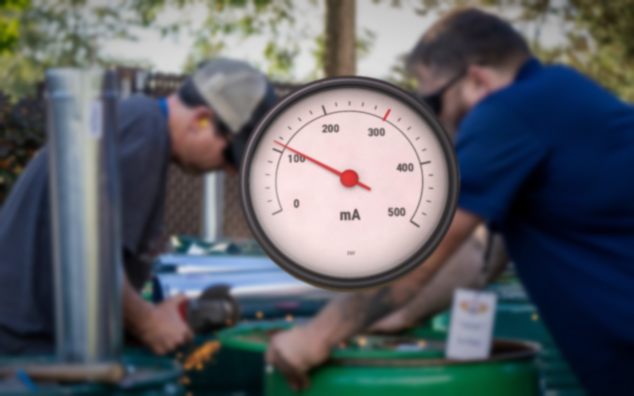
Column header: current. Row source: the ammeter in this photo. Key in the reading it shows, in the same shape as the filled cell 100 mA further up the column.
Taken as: 110 mA
